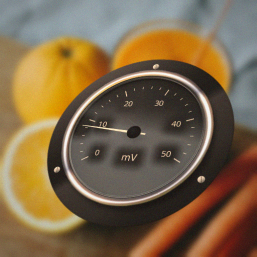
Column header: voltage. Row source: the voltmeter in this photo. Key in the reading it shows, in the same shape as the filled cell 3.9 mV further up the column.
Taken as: 8 mV
